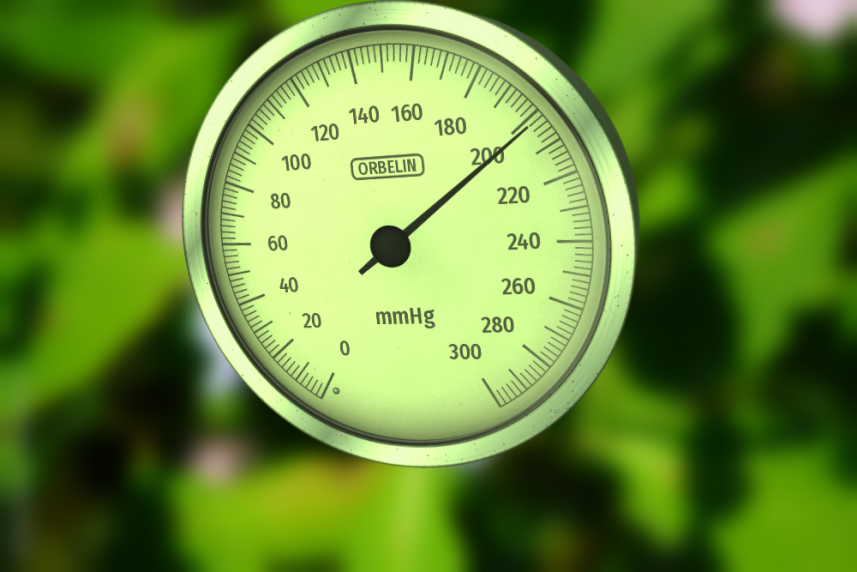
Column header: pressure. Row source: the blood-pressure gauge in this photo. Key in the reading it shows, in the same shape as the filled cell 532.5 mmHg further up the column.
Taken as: 202 mmHg
